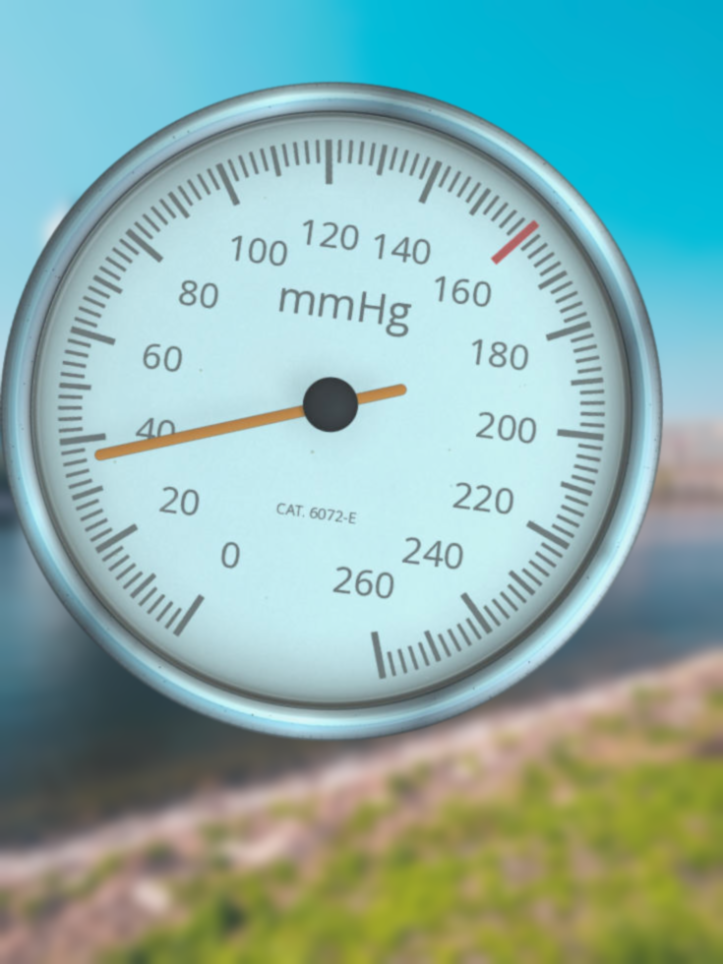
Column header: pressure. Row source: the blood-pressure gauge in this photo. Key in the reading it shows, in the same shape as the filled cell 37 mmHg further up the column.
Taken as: 36 mmHg
